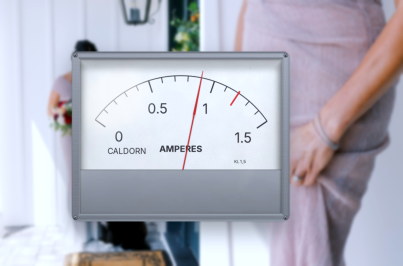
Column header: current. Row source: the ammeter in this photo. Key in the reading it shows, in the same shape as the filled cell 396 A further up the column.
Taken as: 0.9 A
